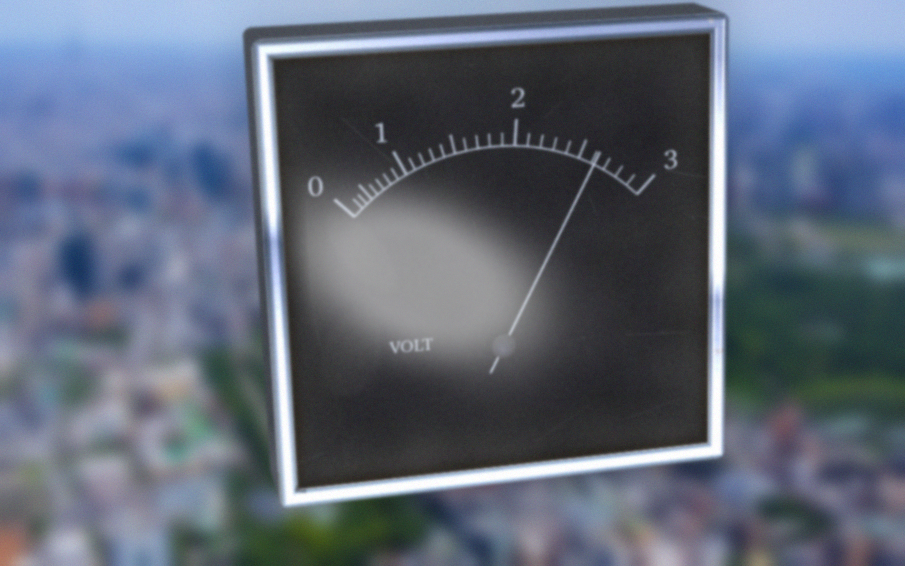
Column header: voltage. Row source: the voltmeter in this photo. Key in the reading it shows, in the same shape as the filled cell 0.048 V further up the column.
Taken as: 2.6 V
